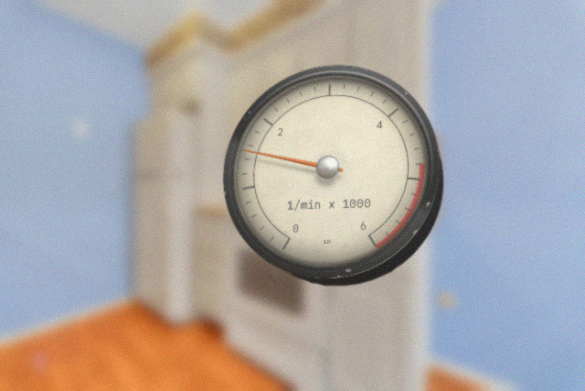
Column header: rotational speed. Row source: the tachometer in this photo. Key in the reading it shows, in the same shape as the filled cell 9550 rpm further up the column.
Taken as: 1500 rpm
